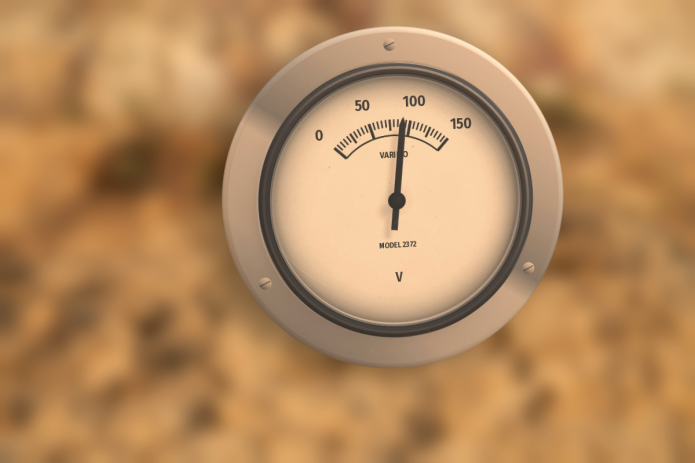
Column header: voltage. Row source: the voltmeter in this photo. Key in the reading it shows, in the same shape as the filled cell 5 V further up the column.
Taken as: 90 V
